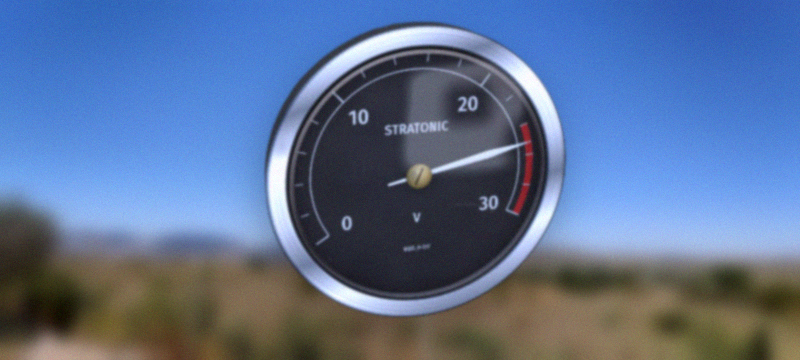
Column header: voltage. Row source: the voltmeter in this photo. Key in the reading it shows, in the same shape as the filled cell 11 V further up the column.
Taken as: 25 V
